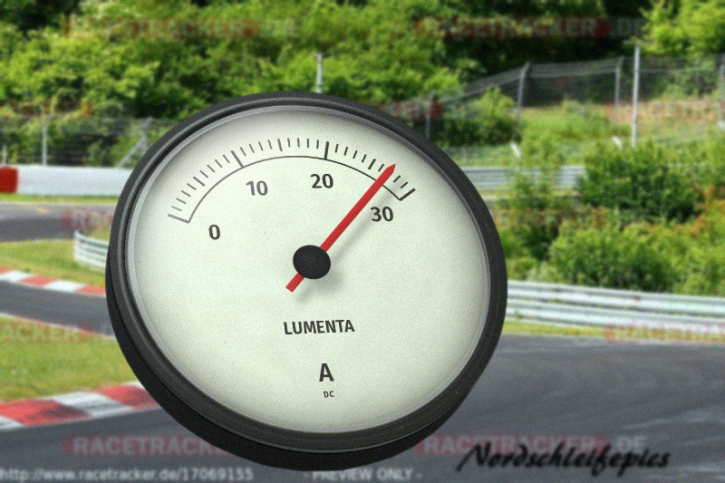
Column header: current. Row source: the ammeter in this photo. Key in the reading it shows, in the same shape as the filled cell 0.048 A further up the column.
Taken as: 27 A
